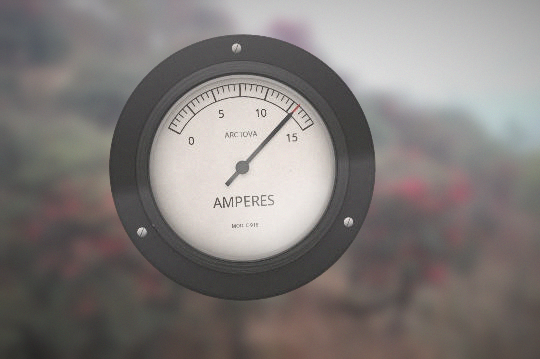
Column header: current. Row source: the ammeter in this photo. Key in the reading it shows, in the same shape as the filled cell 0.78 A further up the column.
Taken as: 13 A
